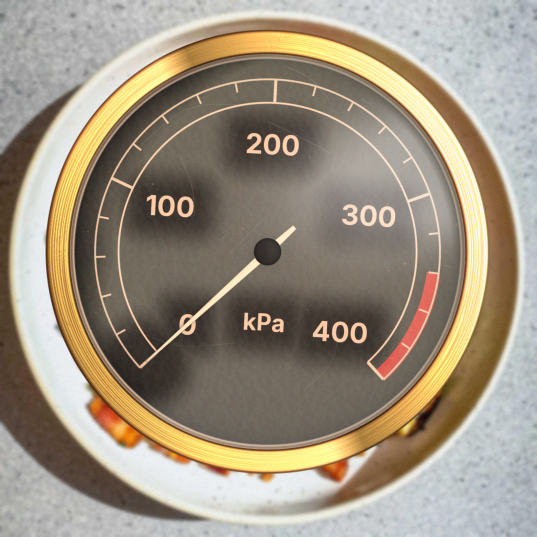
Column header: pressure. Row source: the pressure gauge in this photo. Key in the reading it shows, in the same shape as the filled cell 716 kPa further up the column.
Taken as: 0 kPa
